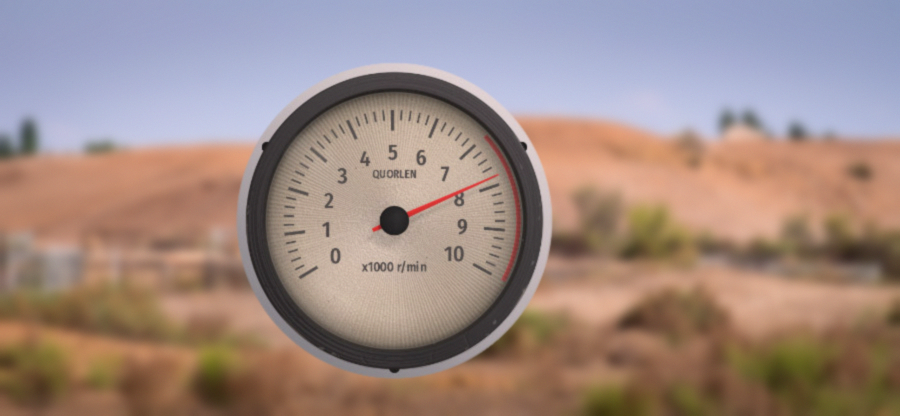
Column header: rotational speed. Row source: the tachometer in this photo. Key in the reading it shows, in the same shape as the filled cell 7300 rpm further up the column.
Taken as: 7800 rpm
